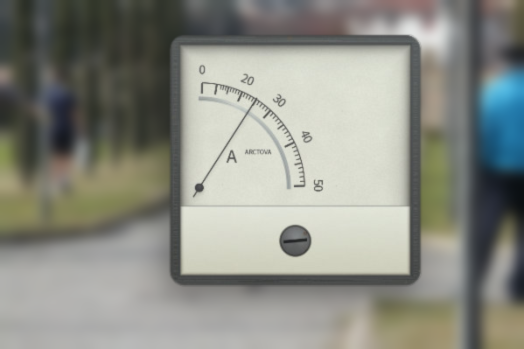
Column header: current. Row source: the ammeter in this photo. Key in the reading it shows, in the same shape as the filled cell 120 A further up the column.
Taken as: 25 A
